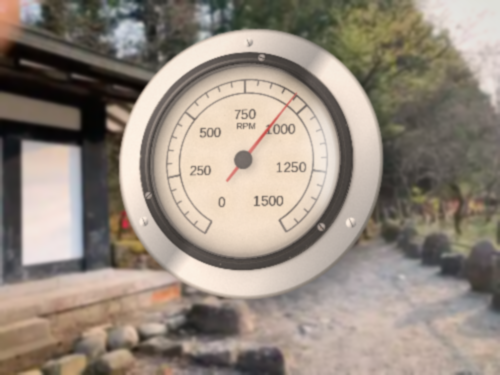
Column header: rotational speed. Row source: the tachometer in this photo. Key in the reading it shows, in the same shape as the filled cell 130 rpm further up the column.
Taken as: 950 rpm
